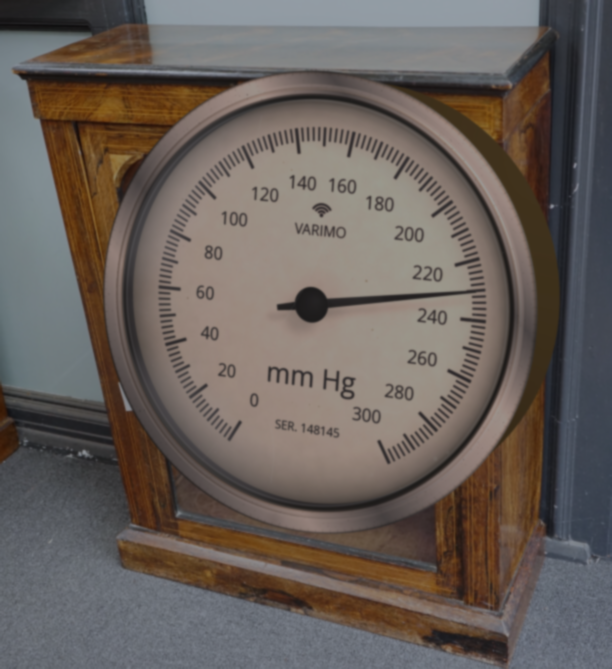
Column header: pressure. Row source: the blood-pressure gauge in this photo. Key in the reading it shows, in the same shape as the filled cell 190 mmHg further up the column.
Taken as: 230 mmHg
